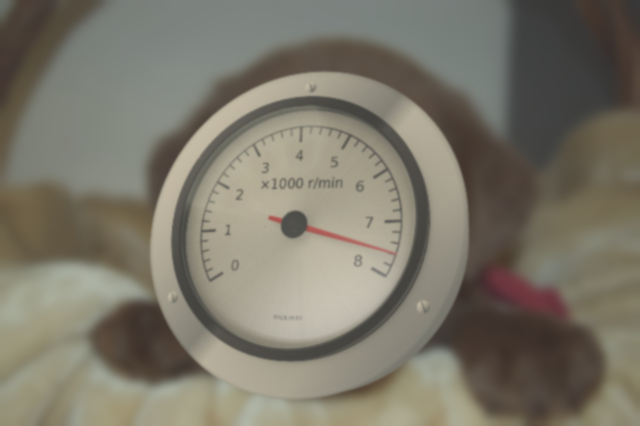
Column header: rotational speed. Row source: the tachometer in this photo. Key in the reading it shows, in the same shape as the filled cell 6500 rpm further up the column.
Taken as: 7600 rpm
